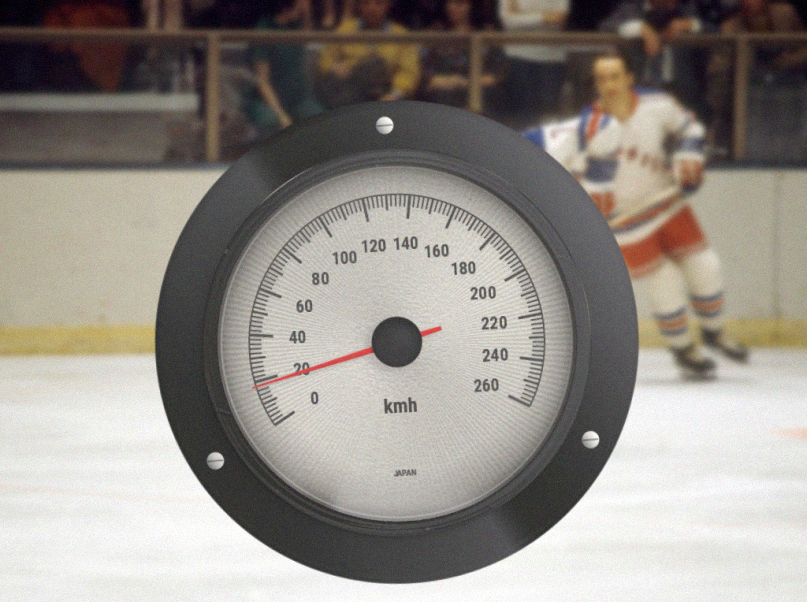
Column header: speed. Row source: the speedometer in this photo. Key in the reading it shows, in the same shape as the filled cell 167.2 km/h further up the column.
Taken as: 18 km/h
